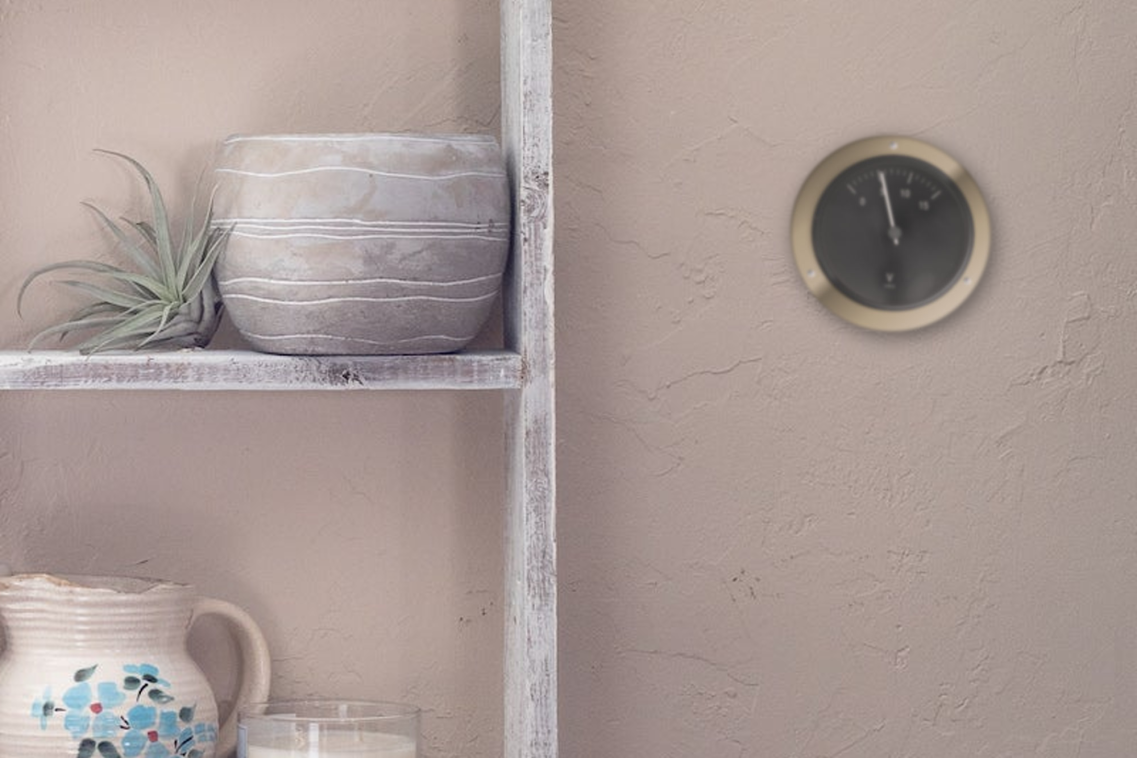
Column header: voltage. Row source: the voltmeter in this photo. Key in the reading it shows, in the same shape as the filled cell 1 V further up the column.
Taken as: 5 V
